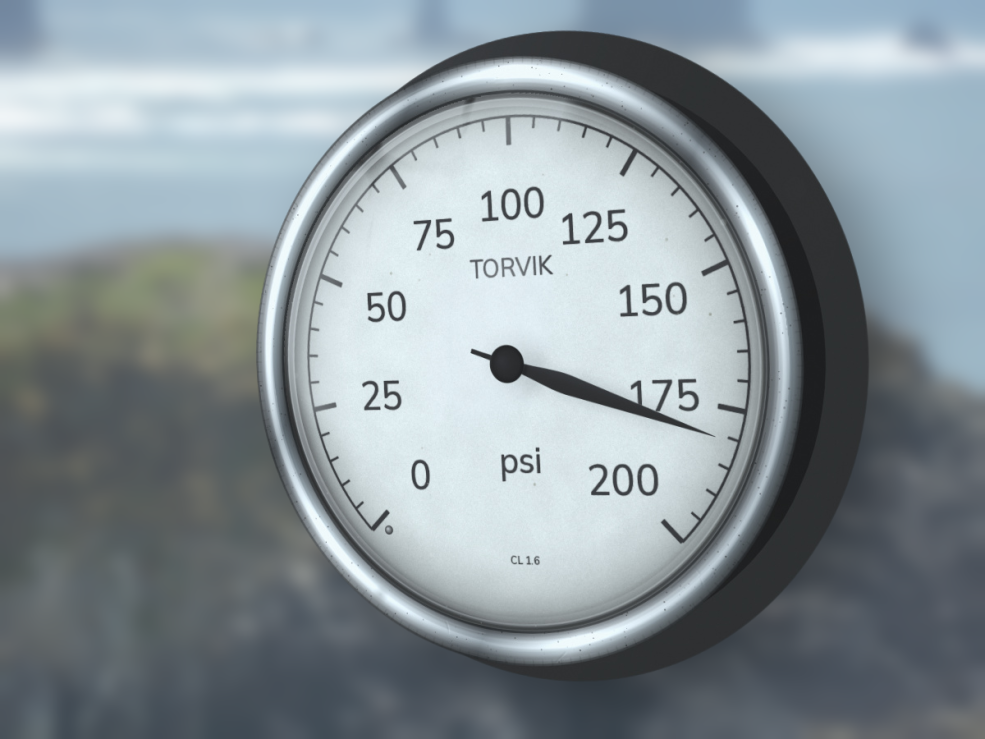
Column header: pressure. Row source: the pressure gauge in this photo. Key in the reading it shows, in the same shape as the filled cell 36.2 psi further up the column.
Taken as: 180 psi
